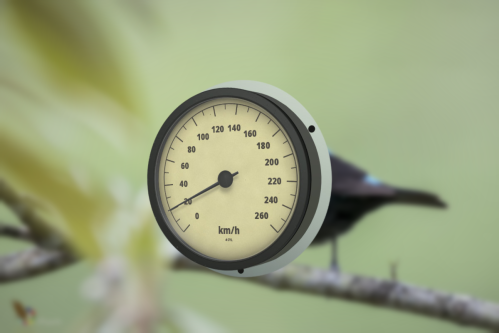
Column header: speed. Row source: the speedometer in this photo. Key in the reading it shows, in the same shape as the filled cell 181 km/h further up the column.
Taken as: 20 km/h
